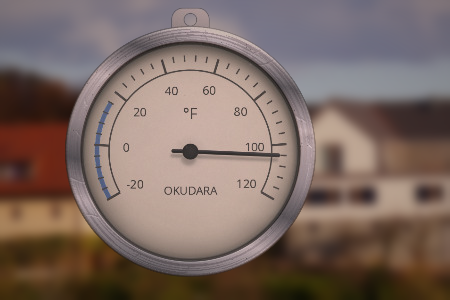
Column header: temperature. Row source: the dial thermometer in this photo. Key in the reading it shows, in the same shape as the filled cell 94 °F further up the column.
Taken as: 104 °F
